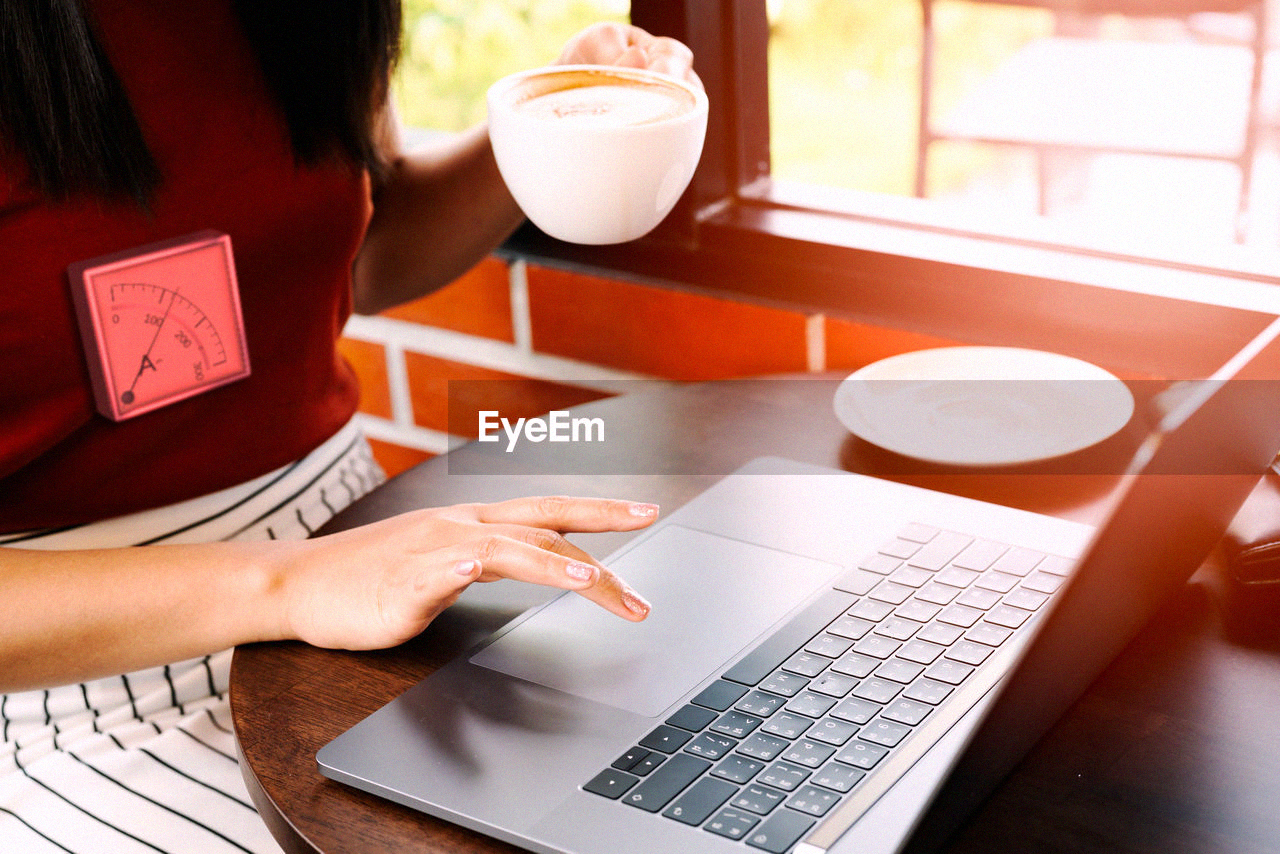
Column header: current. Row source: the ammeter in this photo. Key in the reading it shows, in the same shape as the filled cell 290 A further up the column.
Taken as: 120 A
